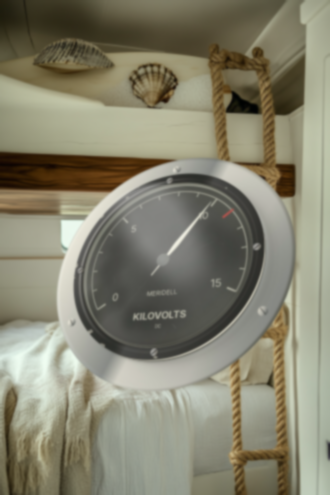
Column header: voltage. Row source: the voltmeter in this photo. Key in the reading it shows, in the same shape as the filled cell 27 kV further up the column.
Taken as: 10 kV
